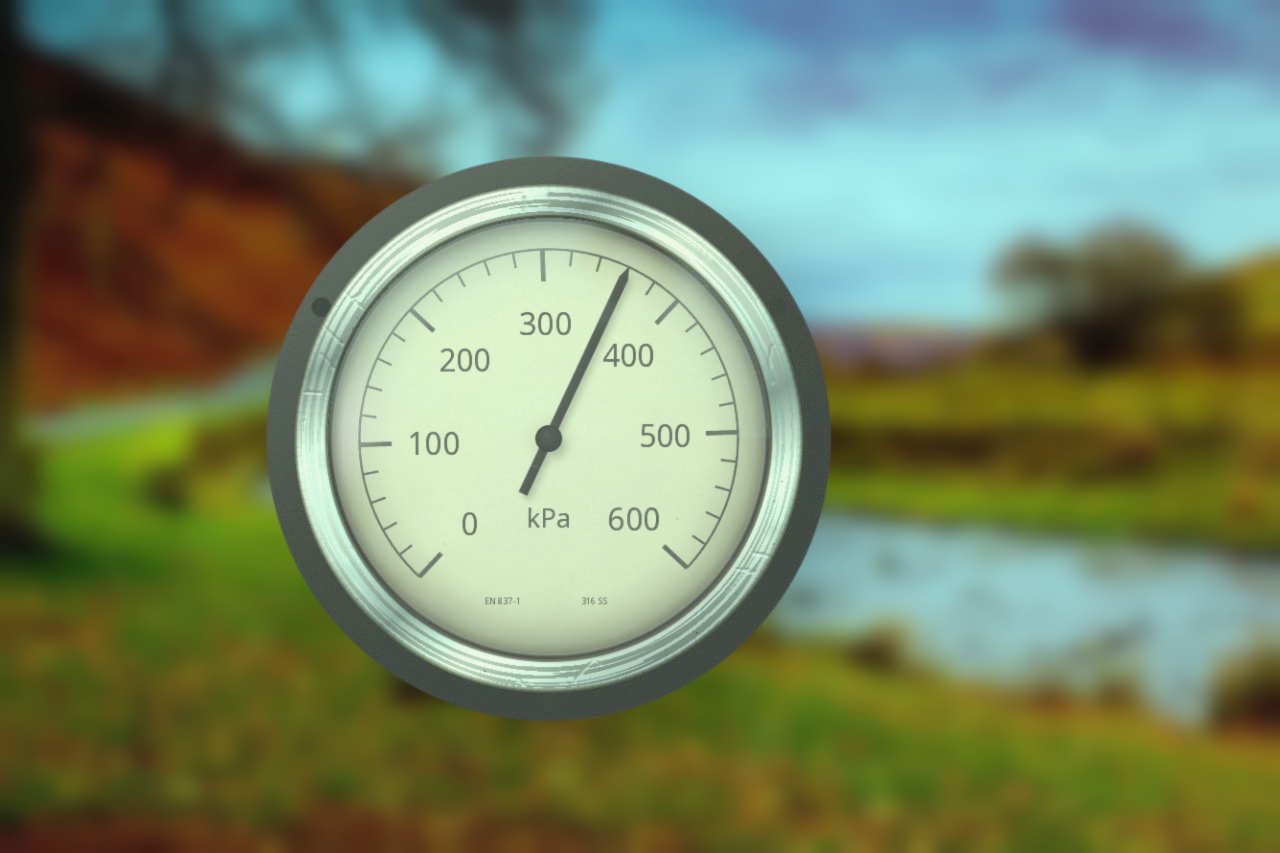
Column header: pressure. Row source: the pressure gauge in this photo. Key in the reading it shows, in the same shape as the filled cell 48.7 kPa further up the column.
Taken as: 360 kPa
